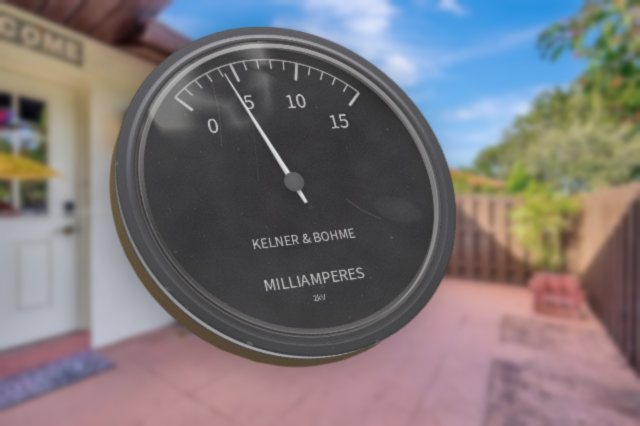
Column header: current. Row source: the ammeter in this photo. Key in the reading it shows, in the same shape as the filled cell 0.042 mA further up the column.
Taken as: 4 mA
